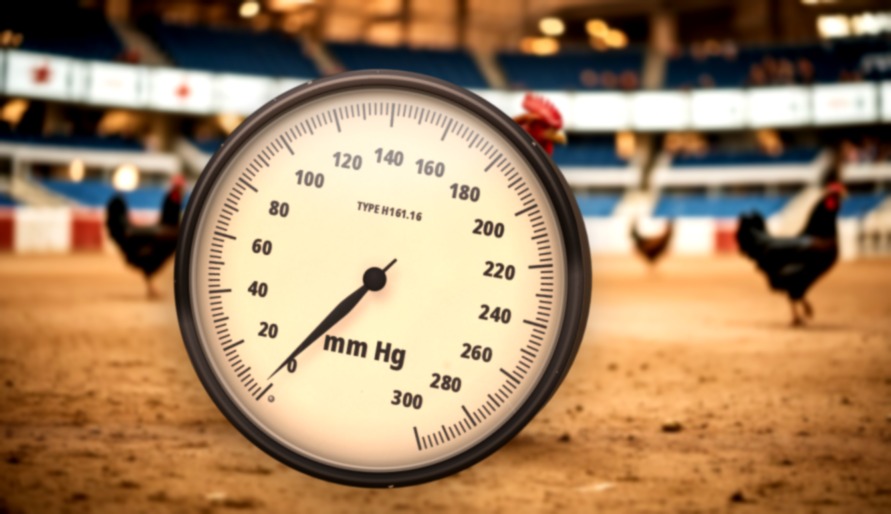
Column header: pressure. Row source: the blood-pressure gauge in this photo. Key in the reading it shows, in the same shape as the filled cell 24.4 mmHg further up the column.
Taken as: 2 mmHg
